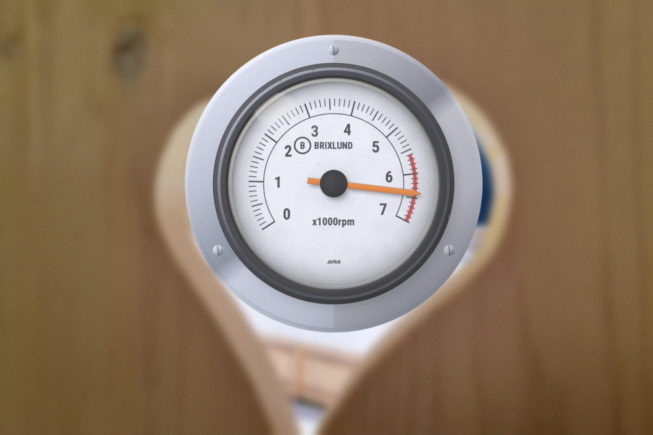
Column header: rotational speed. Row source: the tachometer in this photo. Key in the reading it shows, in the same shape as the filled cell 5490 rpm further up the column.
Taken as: 6400 rpm
